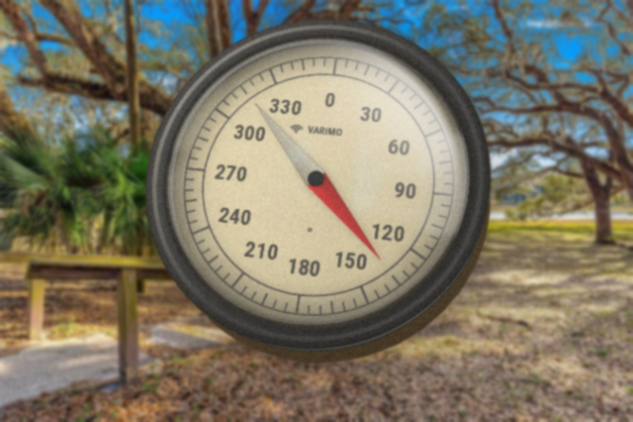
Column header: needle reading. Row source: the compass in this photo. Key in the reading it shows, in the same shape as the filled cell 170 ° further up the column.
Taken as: 135 °
